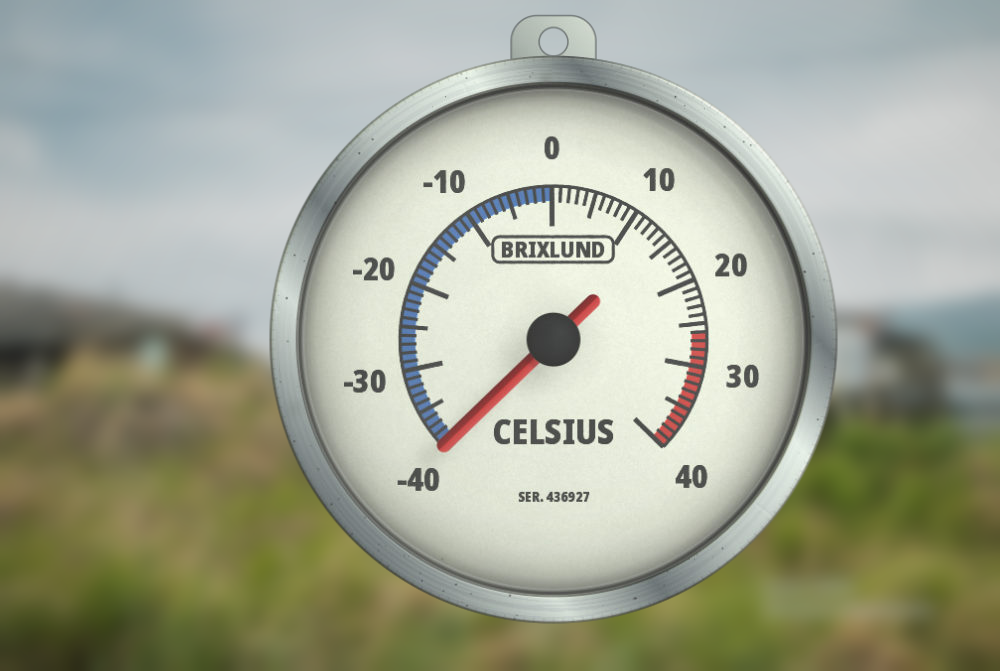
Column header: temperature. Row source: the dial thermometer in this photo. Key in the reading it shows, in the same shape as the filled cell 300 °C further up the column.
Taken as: -39.5 °C
